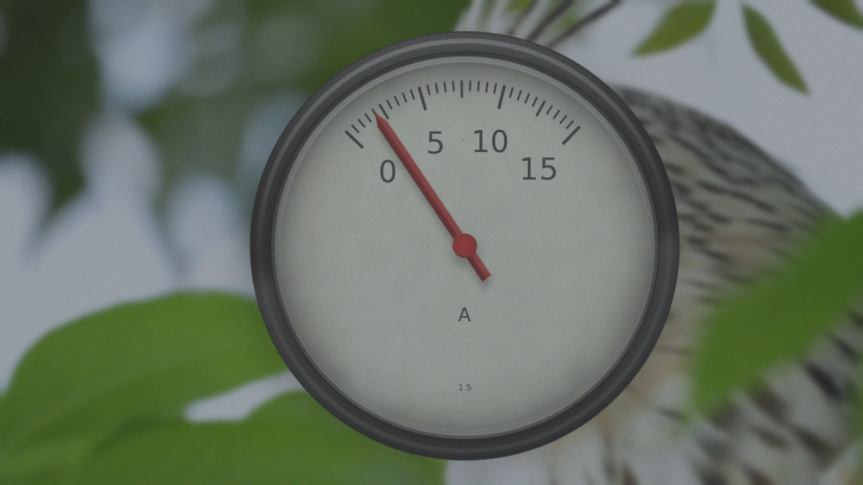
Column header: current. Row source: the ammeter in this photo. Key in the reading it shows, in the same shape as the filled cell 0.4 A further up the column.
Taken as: 2 A
